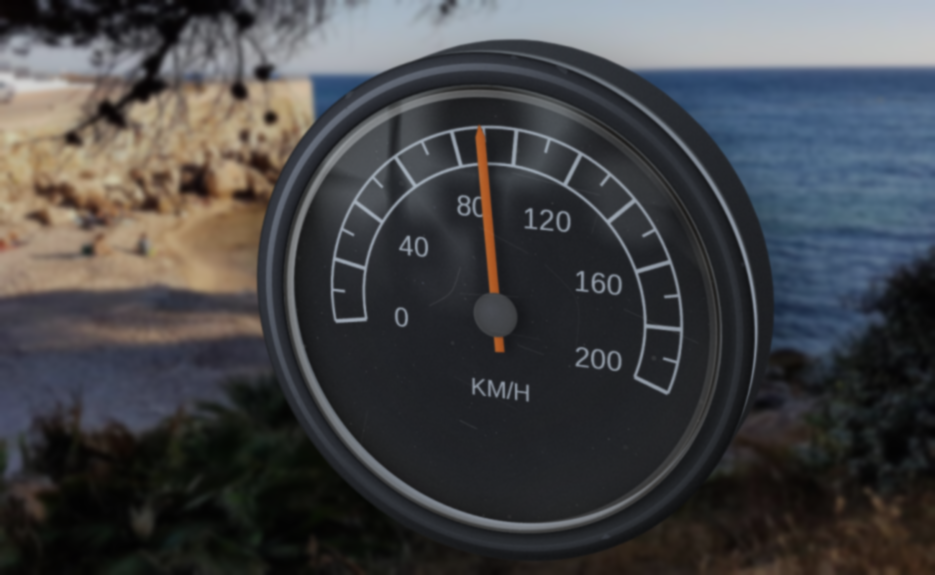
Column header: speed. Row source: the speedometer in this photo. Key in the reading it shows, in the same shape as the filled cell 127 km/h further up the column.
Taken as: 90 km/h
